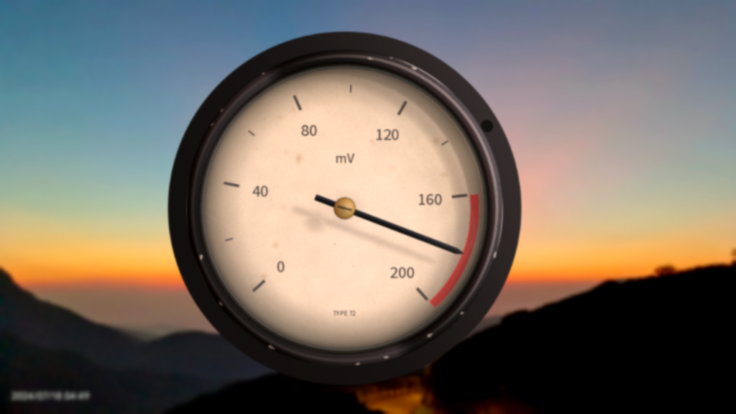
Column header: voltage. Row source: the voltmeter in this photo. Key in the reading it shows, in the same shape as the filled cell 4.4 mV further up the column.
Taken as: 180 mV
